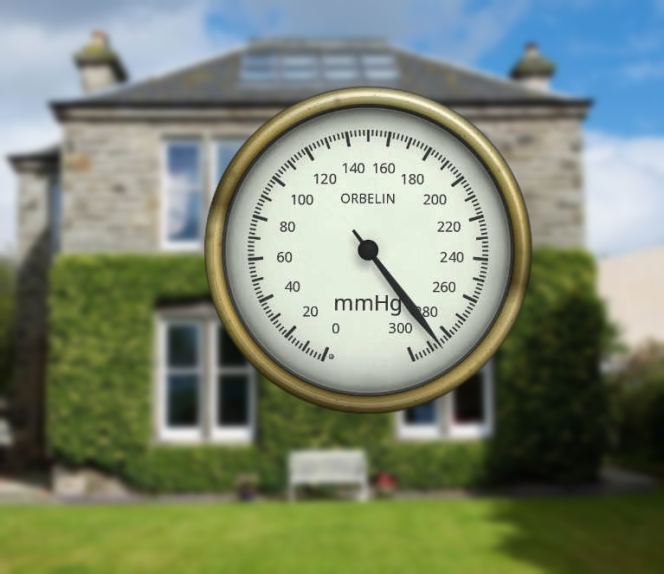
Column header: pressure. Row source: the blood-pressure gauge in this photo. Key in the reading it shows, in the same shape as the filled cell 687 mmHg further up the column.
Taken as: 286 mmHg
